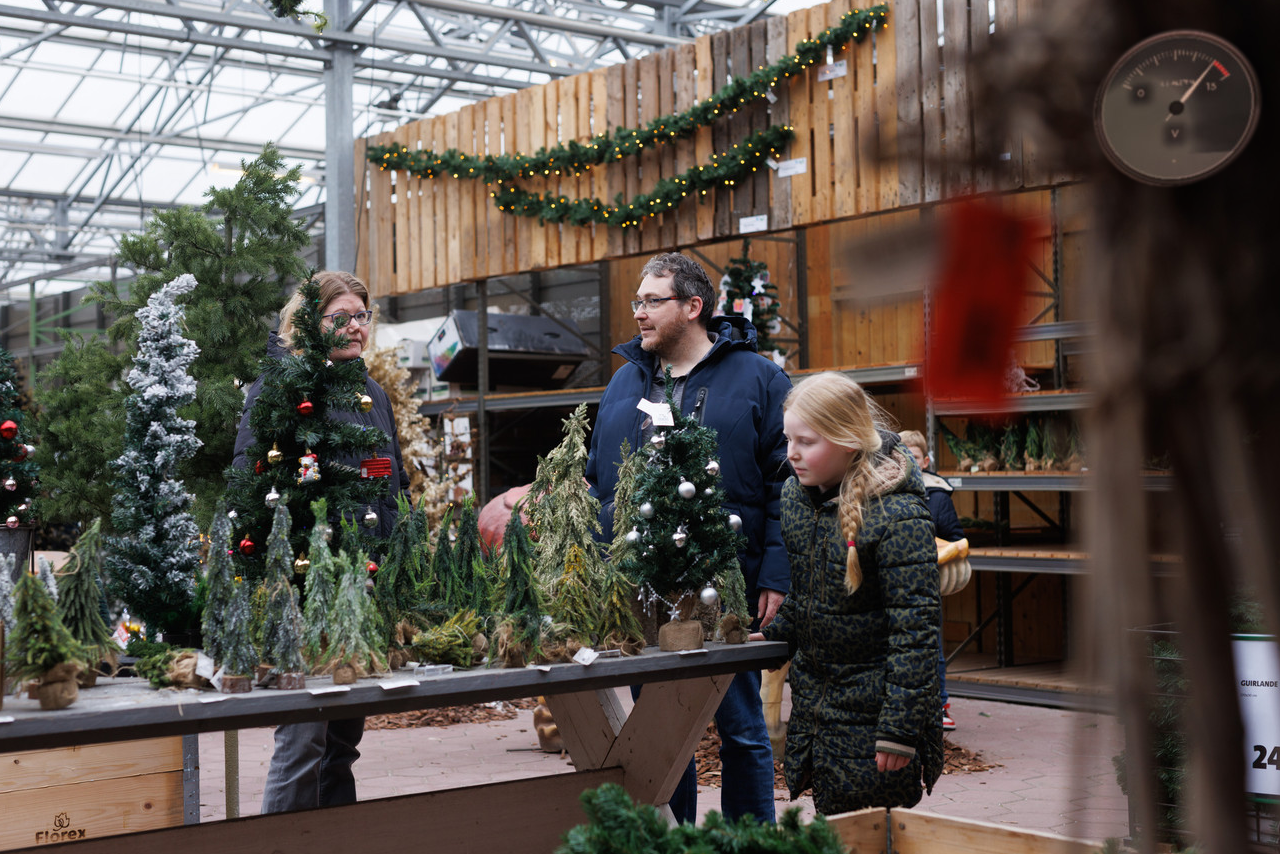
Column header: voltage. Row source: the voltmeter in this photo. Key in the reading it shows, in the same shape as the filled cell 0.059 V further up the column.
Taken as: 12.5 V
